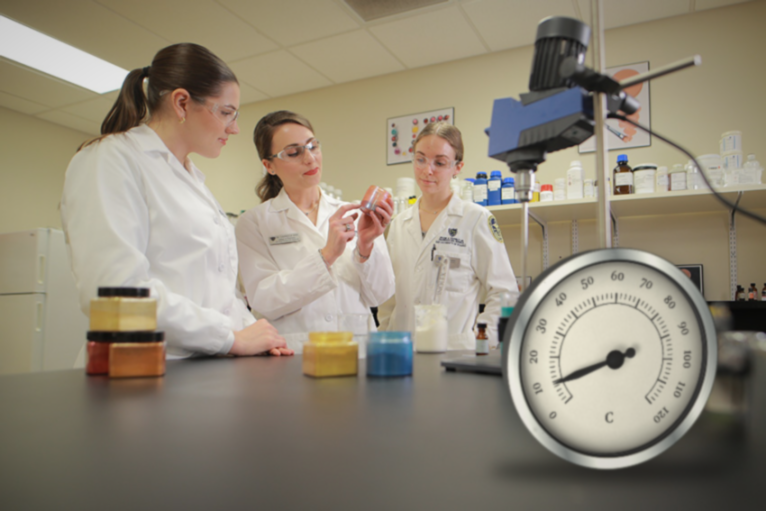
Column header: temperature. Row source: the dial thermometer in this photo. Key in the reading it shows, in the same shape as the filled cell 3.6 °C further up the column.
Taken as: 10 °C
